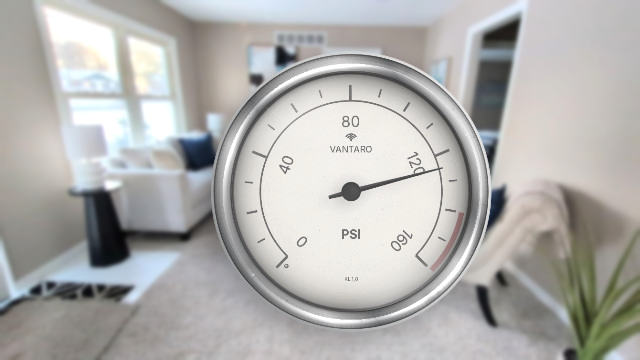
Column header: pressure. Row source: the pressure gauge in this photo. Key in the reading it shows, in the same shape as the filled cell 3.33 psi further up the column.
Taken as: 125 psi
